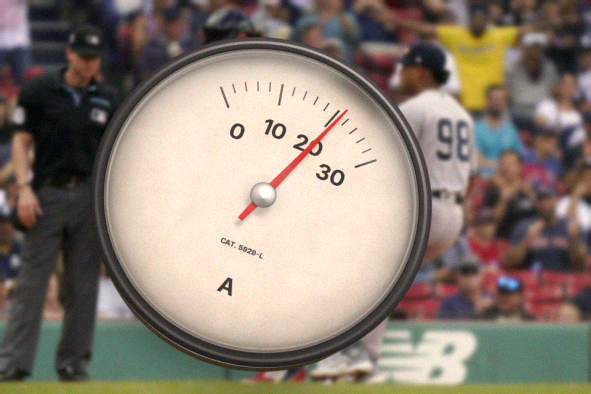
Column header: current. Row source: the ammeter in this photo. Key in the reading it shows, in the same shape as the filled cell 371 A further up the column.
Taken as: 21 A
